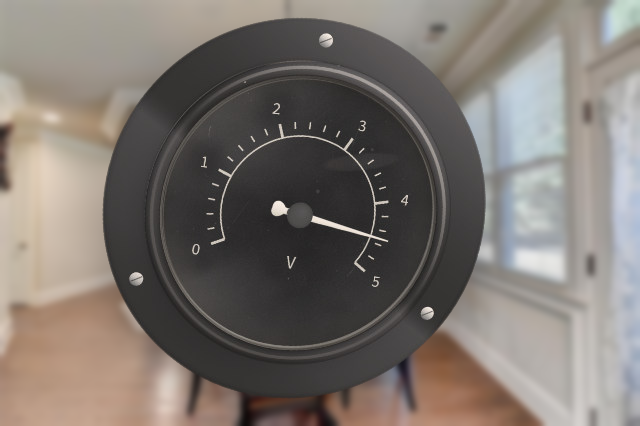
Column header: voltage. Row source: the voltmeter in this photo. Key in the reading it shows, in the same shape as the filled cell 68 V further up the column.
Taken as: 4.5 V
